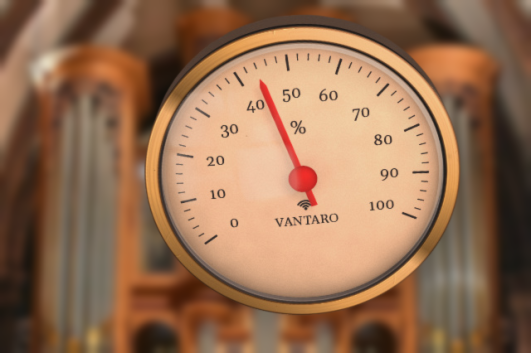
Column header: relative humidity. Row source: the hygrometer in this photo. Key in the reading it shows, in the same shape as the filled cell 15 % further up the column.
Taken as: 44 %
